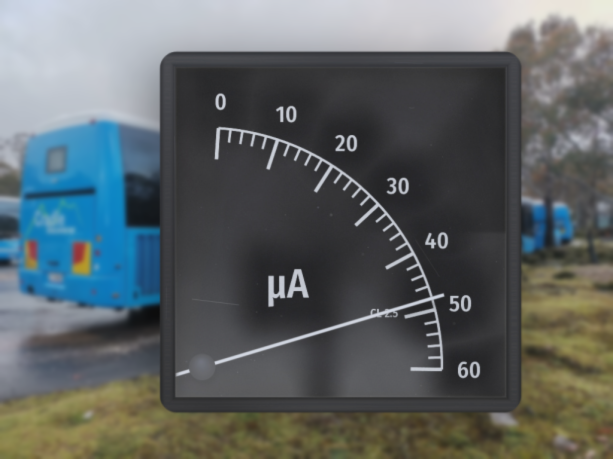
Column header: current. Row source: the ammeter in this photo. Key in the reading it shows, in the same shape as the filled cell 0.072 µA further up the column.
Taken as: 48 µA
